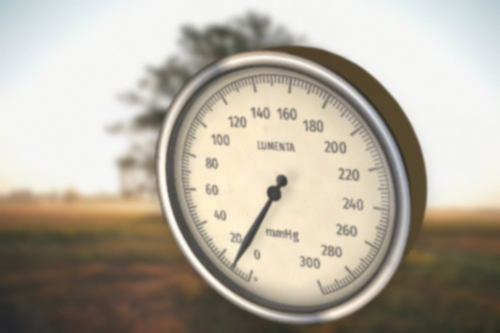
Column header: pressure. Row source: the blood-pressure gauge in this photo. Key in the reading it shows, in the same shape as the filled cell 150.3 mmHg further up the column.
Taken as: 10 mmHg
